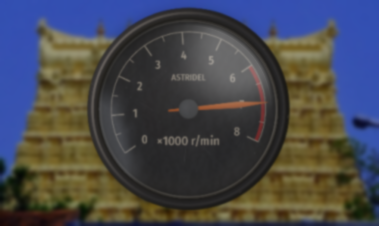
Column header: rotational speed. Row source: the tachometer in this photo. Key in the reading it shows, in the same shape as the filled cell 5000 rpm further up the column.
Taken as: 7000 rpm
